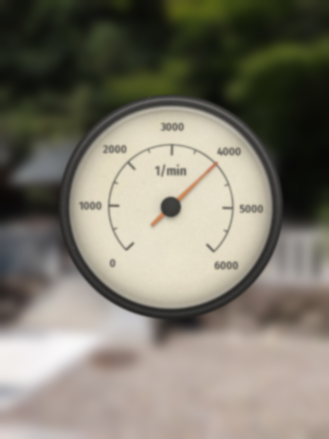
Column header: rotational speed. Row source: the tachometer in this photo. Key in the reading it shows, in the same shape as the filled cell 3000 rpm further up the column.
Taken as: 4000 rpm
